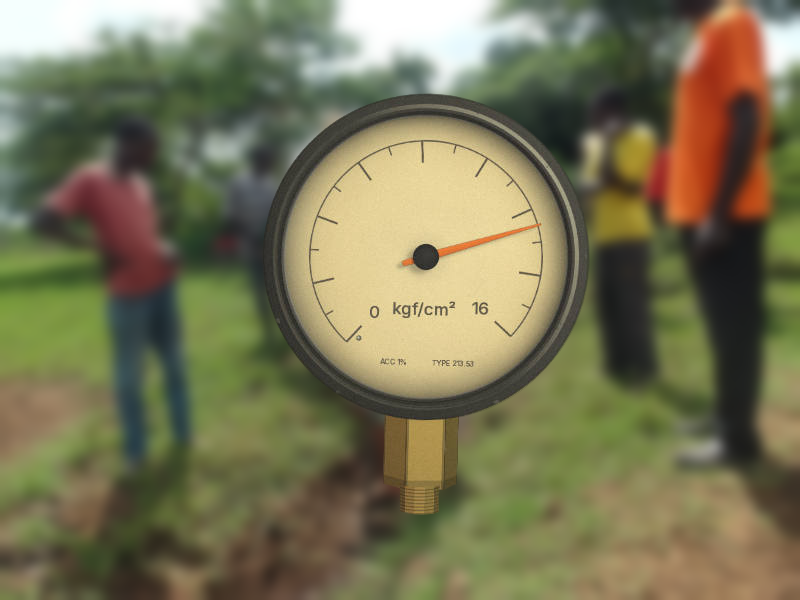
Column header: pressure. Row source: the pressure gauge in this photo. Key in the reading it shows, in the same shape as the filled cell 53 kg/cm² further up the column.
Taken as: 12.5 kg/cm²
